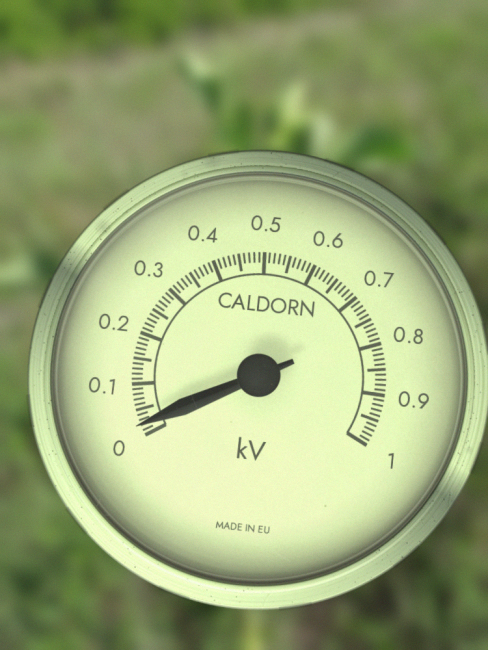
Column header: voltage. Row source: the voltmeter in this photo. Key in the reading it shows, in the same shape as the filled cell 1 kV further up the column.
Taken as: 0.02 kV
